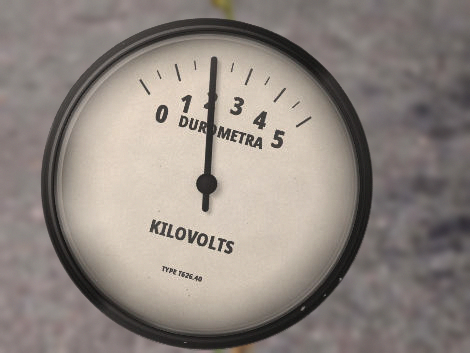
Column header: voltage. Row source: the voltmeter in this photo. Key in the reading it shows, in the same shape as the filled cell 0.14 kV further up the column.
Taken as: 2 kV
